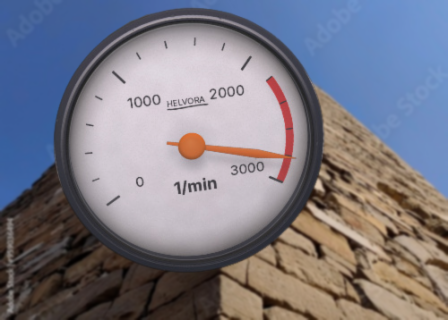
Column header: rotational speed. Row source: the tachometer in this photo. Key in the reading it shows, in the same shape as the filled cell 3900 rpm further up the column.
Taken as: 2800 rpm
